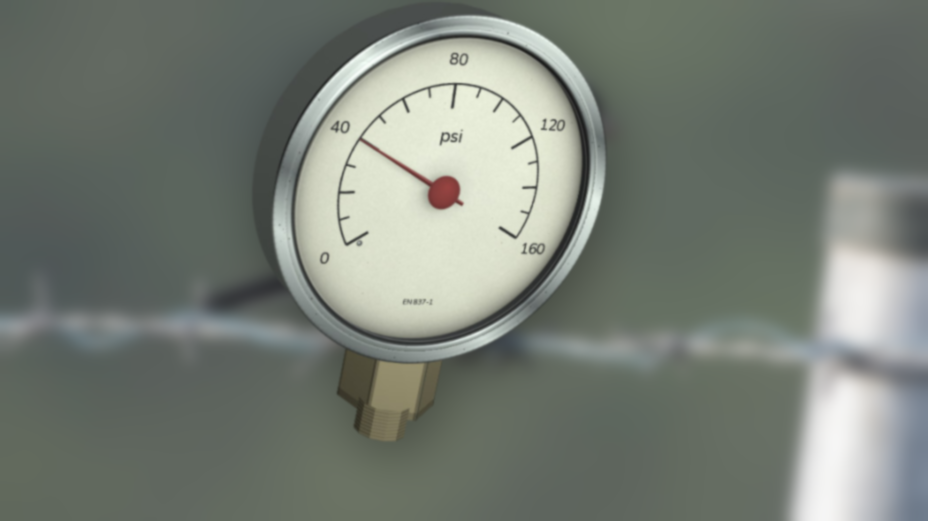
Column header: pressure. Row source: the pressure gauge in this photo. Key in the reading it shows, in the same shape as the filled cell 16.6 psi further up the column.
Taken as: 40 psi
